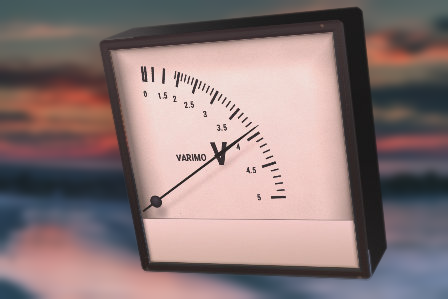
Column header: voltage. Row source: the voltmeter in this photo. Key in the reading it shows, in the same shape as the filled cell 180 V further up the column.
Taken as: 3.9 V
